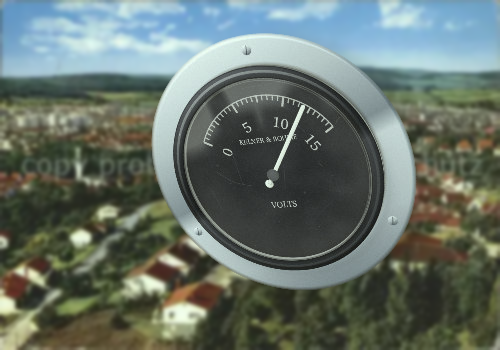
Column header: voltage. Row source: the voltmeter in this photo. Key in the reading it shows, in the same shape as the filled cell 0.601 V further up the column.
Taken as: 12 V
